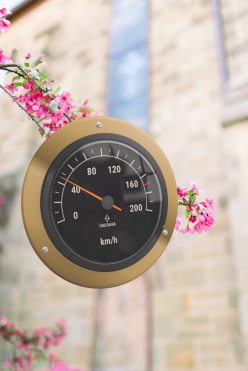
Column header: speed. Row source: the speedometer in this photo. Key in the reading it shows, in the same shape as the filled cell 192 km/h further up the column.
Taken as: 45 km/h
